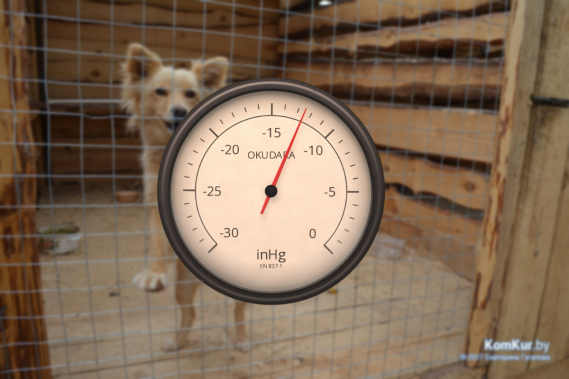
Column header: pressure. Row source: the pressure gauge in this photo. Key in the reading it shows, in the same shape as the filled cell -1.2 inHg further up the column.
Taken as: -12.5 inHg
